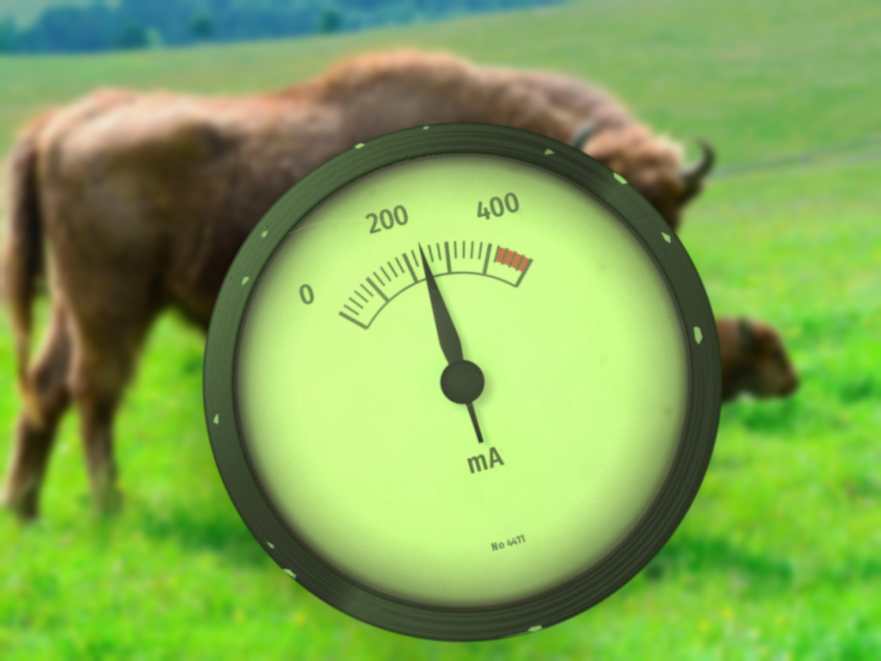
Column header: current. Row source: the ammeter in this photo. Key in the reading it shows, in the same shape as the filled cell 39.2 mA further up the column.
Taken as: 240 mA
